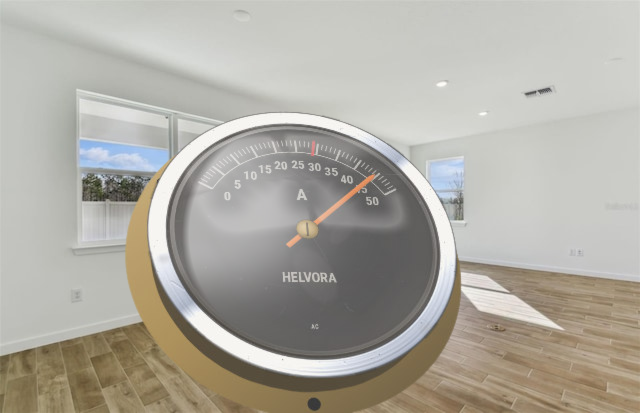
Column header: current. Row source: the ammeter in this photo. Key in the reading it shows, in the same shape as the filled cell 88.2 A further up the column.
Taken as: 45 A
